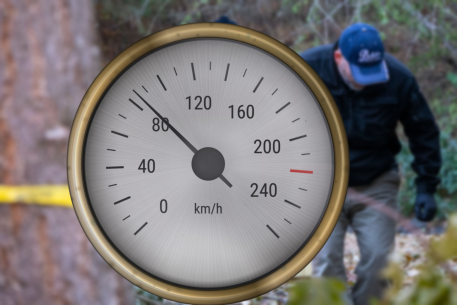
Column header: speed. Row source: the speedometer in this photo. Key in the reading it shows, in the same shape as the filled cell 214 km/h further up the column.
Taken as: 85 km/h
